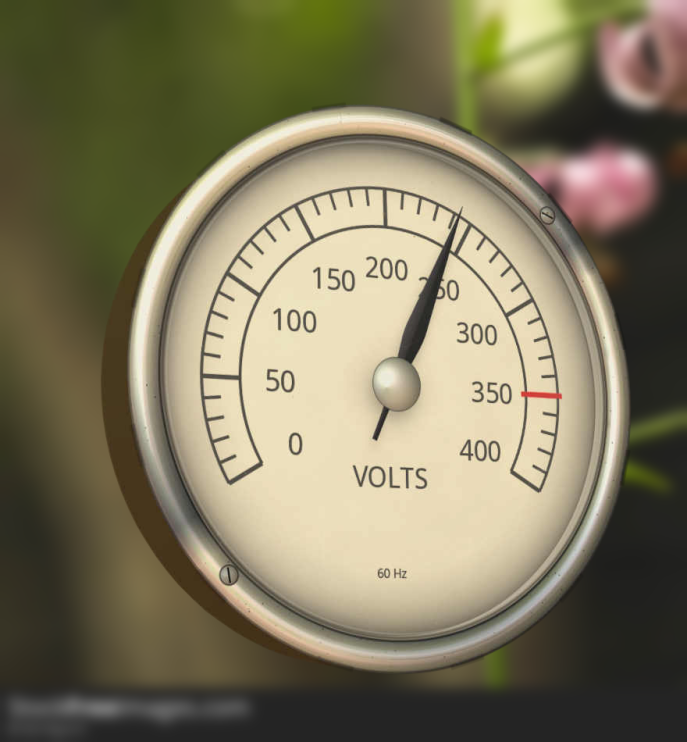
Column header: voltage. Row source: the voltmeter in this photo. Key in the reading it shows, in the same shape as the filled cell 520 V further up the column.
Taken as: 240 V
